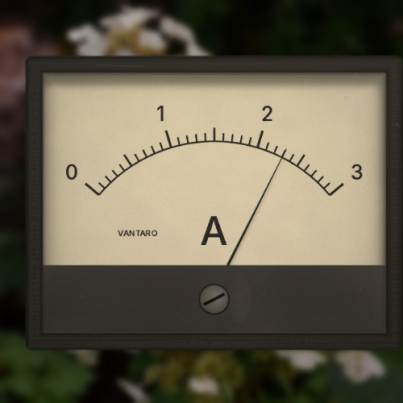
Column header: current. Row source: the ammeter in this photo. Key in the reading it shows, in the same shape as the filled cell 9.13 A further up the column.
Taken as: 2.3 A
